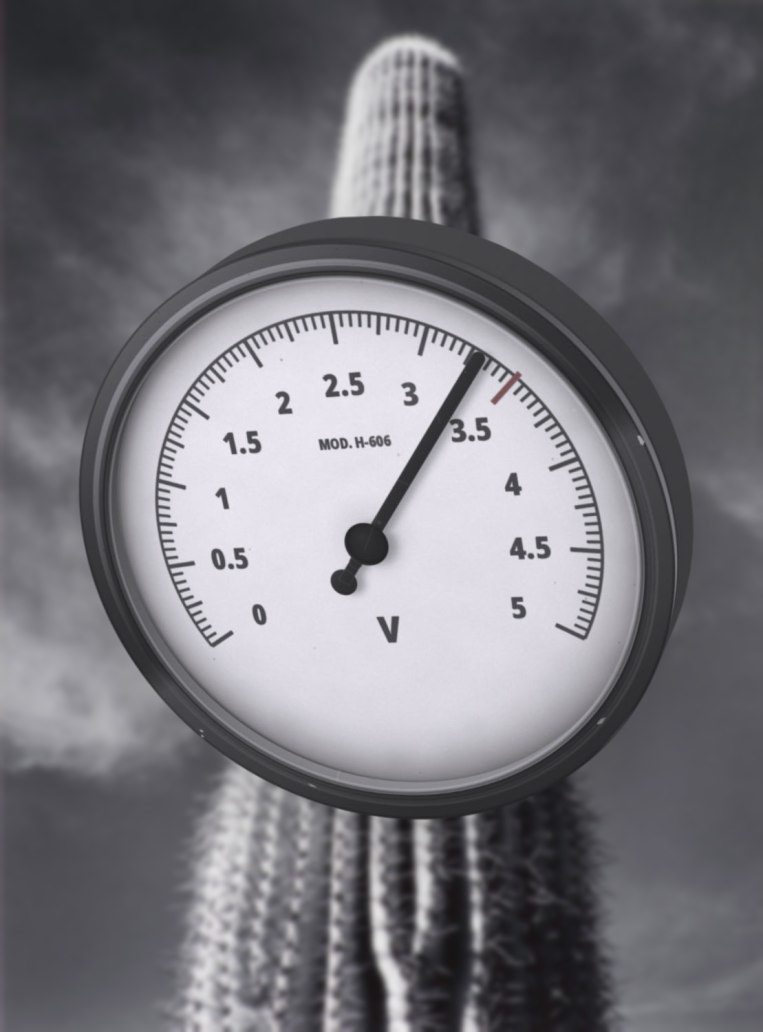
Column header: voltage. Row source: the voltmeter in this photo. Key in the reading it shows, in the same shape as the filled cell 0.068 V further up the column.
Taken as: 3.3 V
